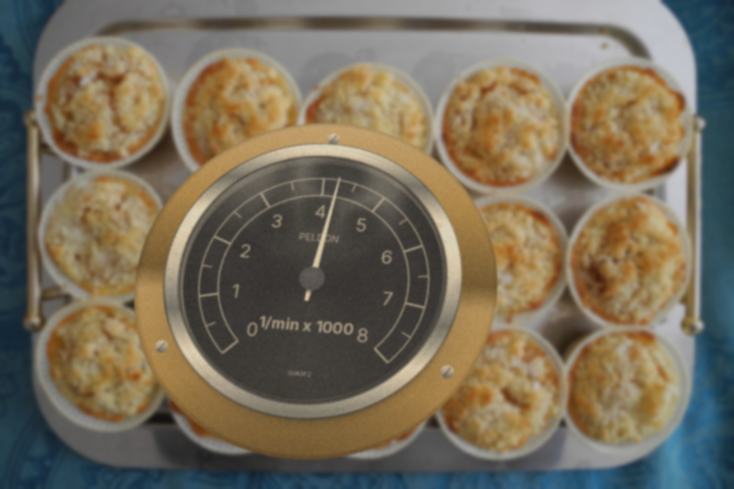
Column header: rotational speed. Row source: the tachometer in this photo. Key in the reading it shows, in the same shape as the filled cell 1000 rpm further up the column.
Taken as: 4250 rpm
